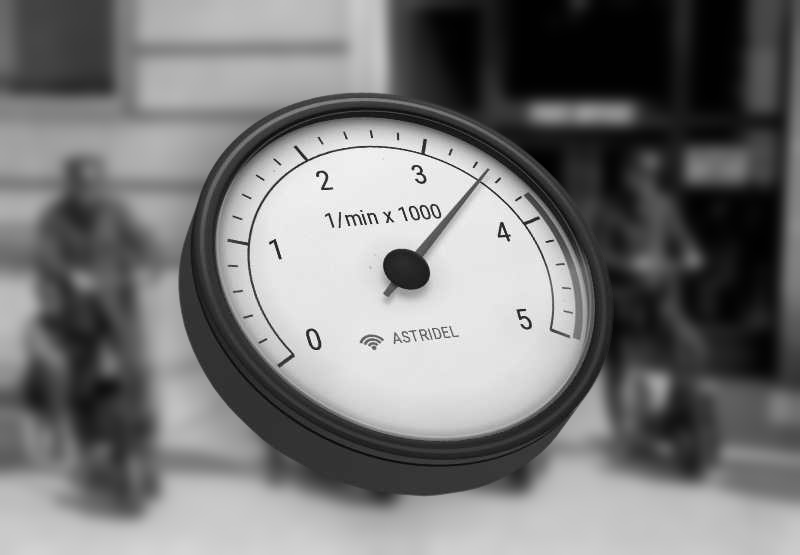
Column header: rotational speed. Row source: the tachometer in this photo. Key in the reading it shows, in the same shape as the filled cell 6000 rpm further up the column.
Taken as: 3500 rpm
